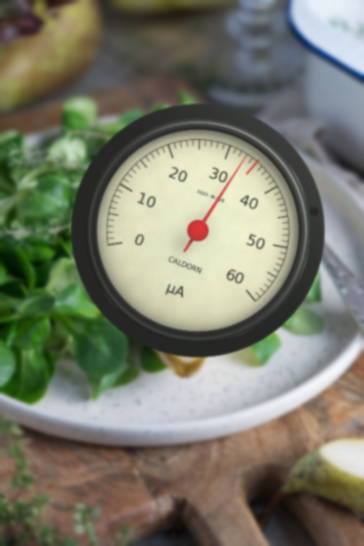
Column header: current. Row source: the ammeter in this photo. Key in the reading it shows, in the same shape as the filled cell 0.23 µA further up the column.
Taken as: 33 µA
